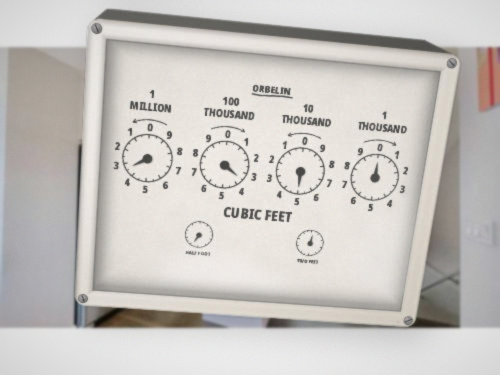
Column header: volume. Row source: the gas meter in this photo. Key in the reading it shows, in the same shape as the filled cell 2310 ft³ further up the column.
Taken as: 335000 ft³
